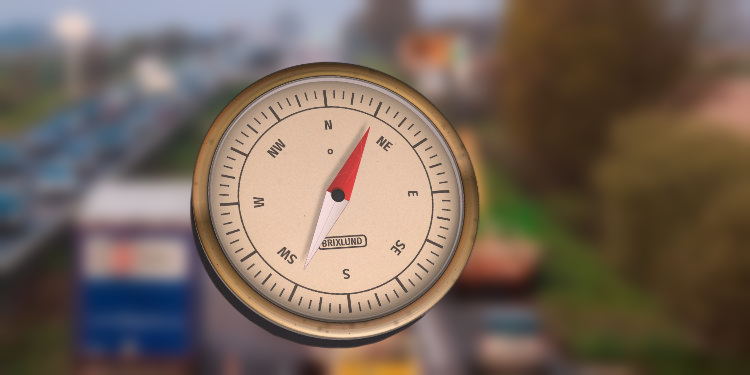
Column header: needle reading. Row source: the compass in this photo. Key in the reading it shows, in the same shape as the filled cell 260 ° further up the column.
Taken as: 30 °
